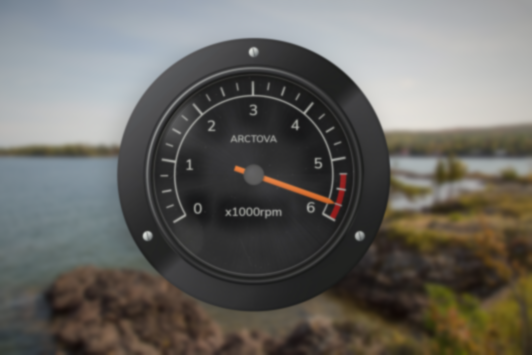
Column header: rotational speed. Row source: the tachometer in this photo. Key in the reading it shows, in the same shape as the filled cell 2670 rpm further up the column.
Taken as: 5750 rpm
